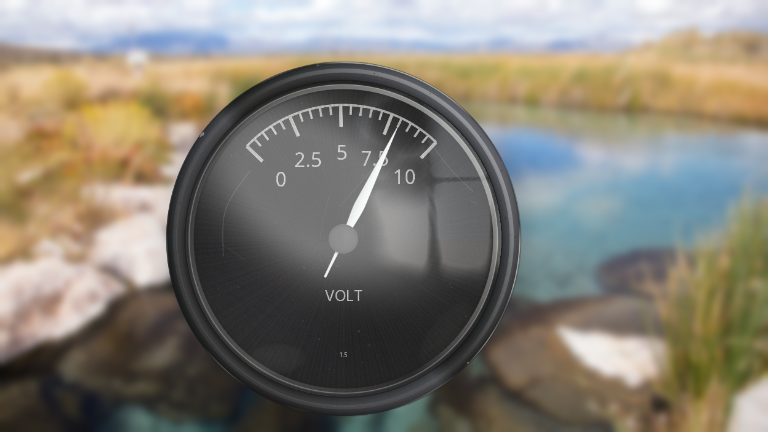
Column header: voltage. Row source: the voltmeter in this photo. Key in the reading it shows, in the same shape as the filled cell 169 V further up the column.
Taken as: 8 V
